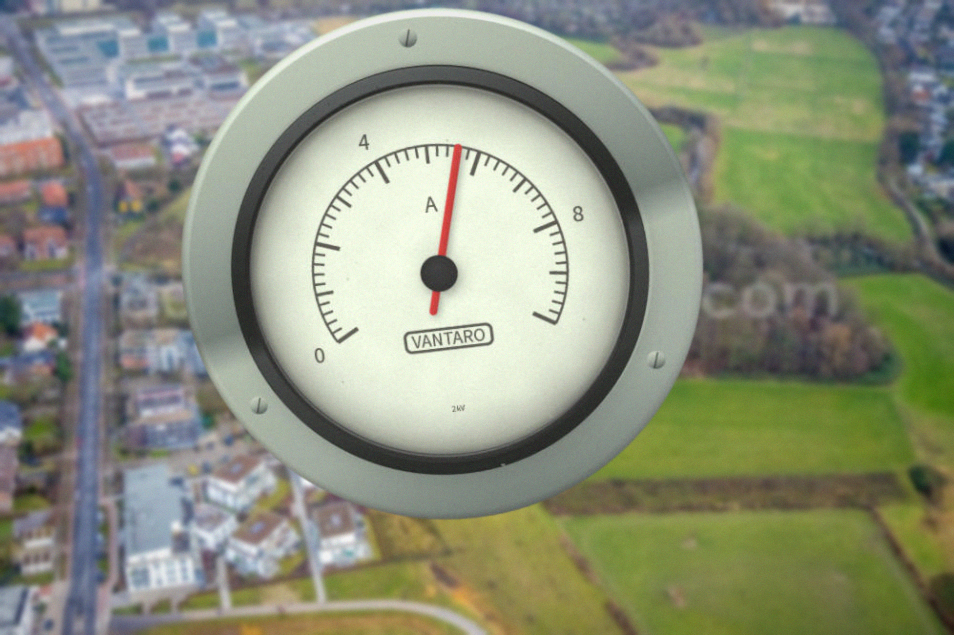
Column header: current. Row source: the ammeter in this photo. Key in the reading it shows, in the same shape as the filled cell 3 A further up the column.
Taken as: 5.6 A
